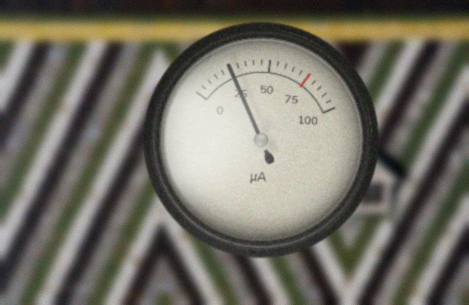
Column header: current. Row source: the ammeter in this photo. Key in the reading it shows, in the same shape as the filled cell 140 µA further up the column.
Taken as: 25 µA
